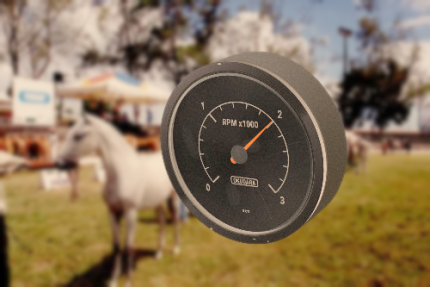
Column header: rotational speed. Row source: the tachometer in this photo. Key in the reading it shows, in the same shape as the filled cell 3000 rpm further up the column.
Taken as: 2000 rpm
